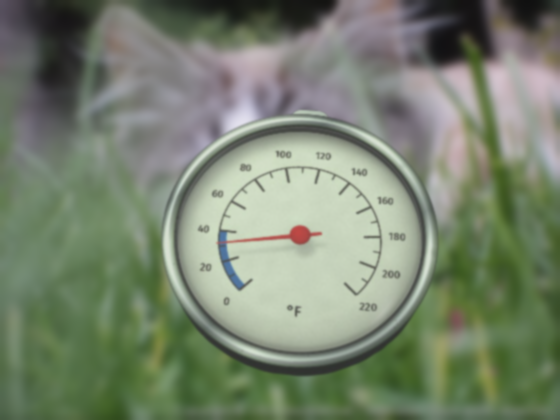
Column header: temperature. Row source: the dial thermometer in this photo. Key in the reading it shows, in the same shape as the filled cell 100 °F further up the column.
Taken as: 30 °F
